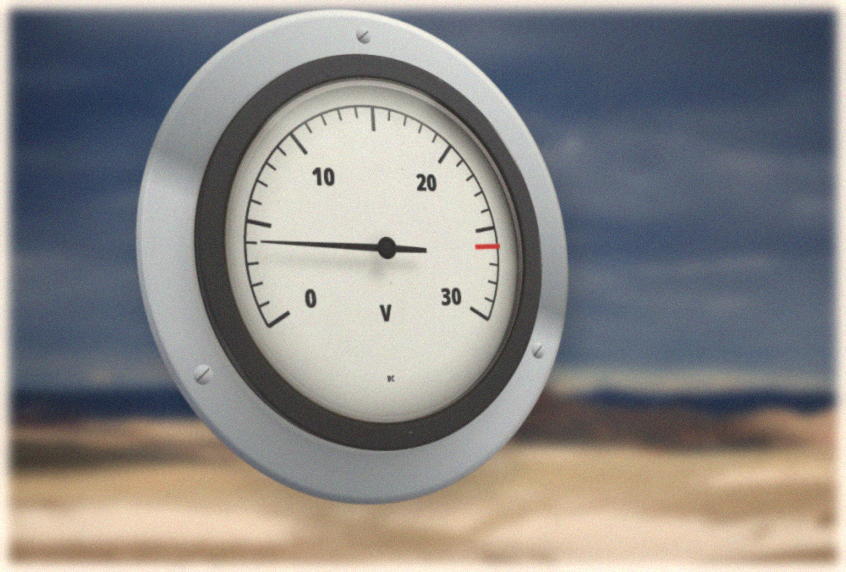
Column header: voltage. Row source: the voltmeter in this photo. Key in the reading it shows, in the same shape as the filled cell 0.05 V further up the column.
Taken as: 4 V
